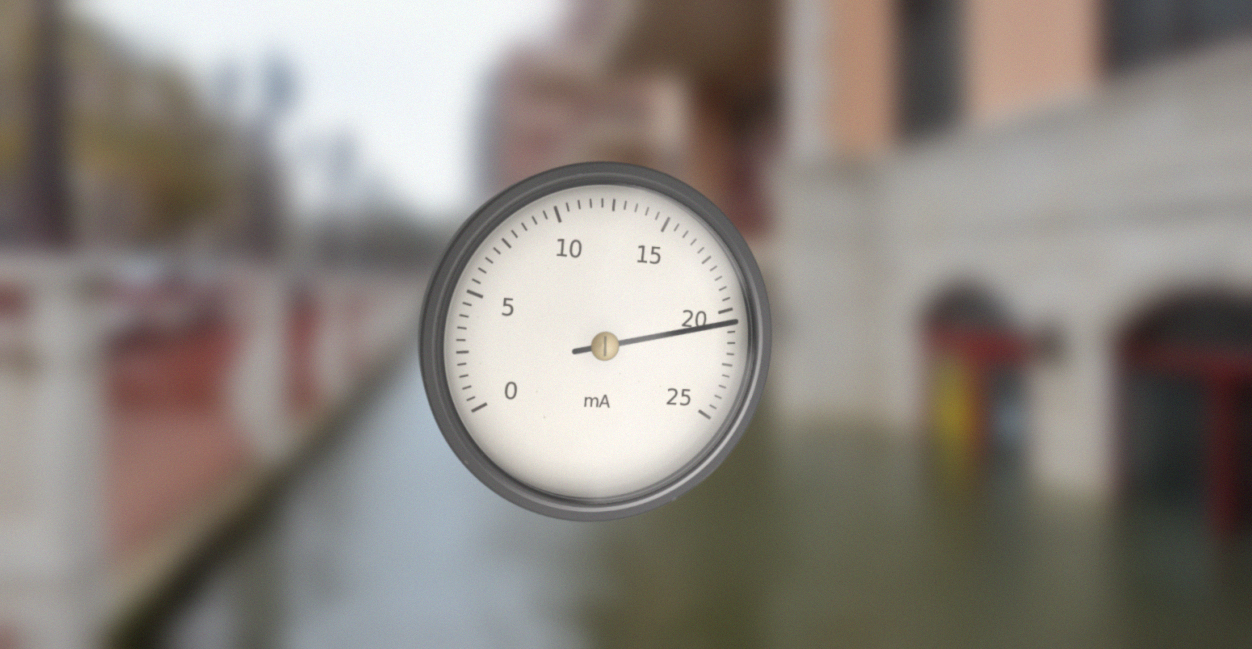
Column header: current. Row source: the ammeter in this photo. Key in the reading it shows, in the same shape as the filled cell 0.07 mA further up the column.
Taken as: 20.5 mA
